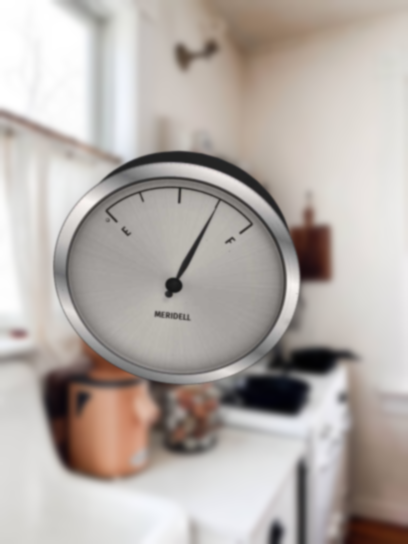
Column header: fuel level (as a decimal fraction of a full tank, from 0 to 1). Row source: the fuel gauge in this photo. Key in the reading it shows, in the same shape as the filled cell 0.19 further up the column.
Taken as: 0.75
